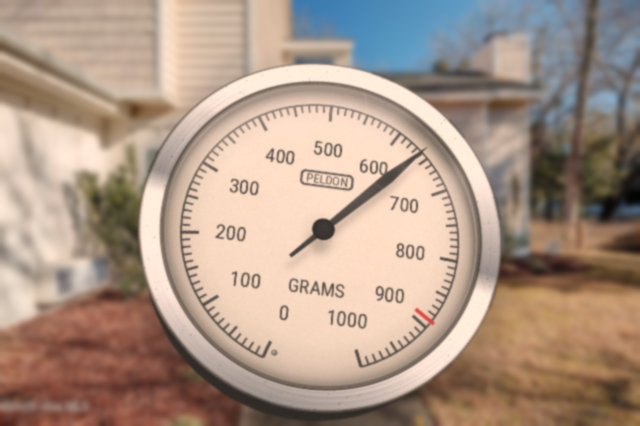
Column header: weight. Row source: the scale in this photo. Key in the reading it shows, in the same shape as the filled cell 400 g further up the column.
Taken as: 640 g
